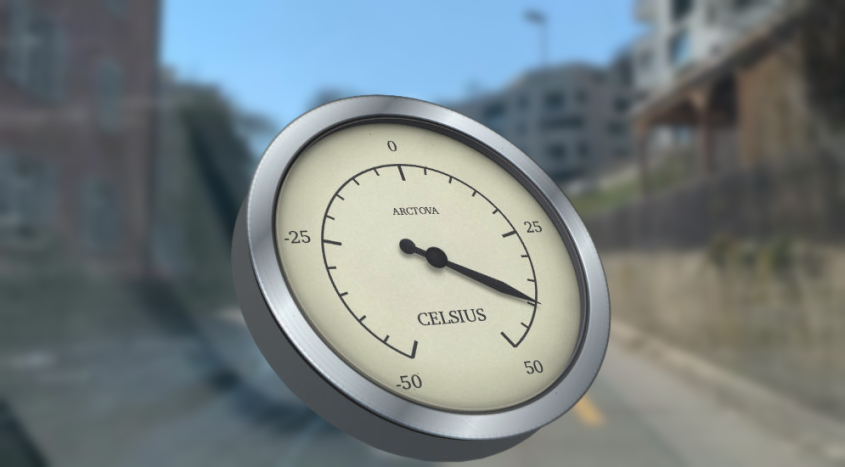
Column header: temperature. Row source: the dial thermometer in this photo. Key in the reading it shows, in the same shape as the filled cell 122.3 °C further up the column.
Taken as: 40 °C
